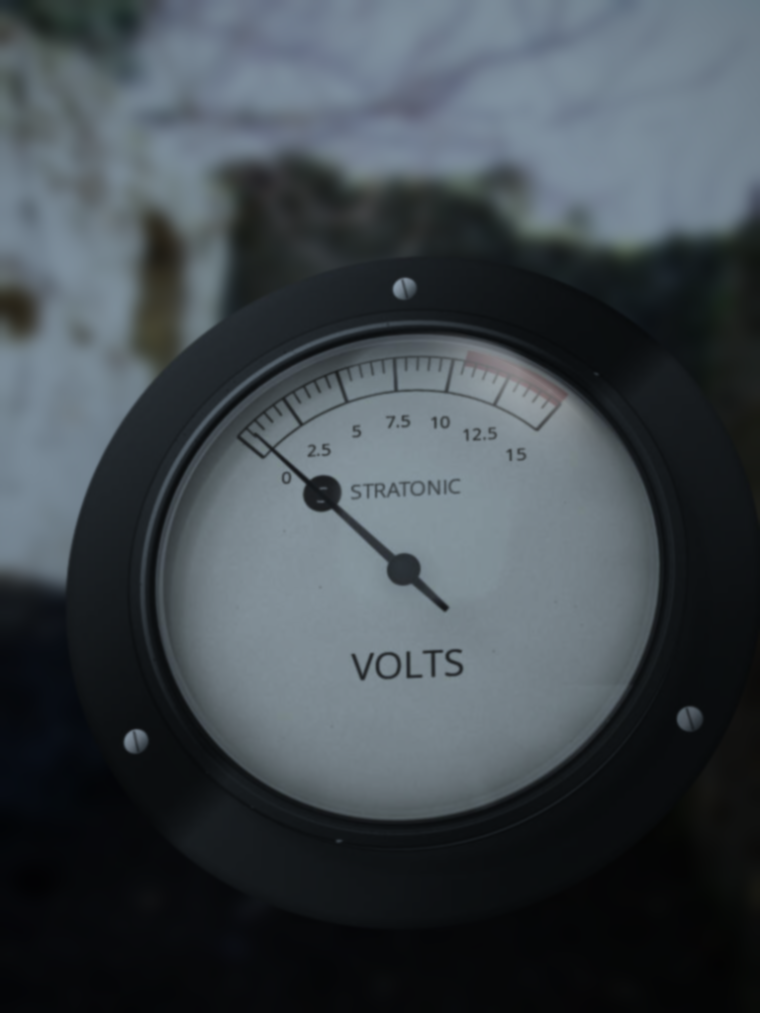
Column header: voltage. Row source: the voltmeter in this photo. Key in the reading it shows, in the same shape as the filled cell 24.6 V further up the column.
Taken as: 0.5 V
